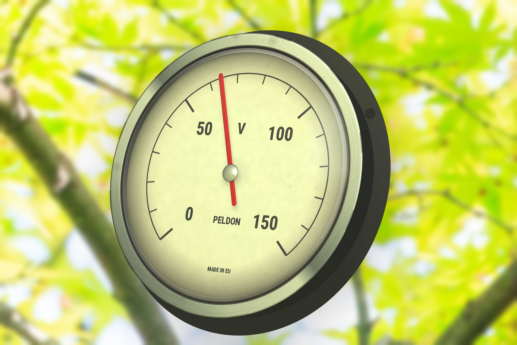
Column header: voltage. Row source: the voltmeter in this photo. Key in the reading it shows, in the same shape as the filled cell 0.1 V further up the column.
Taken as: 65 V
